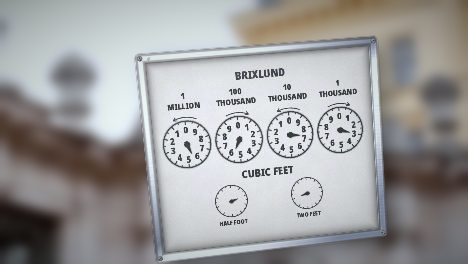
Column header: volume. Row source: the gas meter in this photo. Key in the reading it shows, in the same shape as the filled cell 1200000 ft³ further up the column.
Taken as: 557300 ft³
